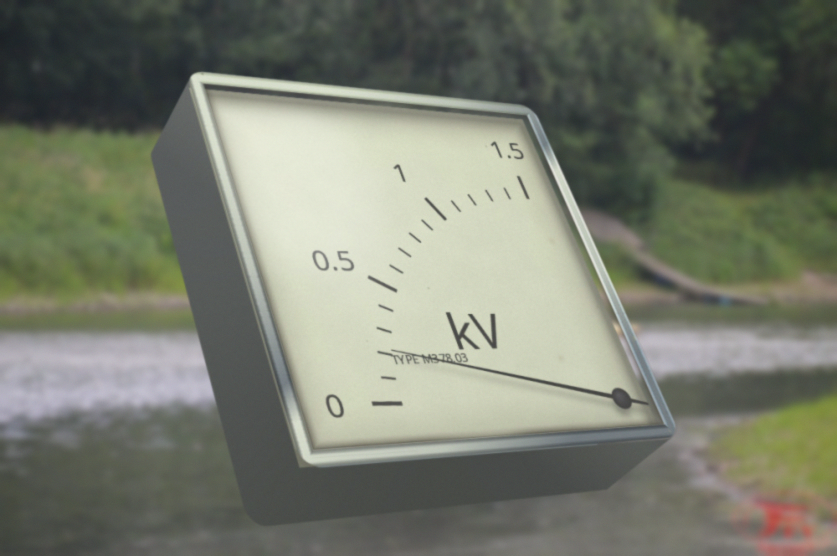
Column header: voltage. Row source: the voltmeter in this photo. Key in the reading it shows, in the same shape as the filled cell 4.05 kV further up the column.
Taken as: 0.2 kV
